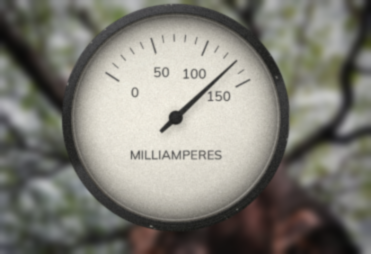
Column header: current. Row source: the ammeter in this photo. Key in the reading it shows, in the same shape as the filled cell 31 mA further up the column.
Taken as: 130 mA
